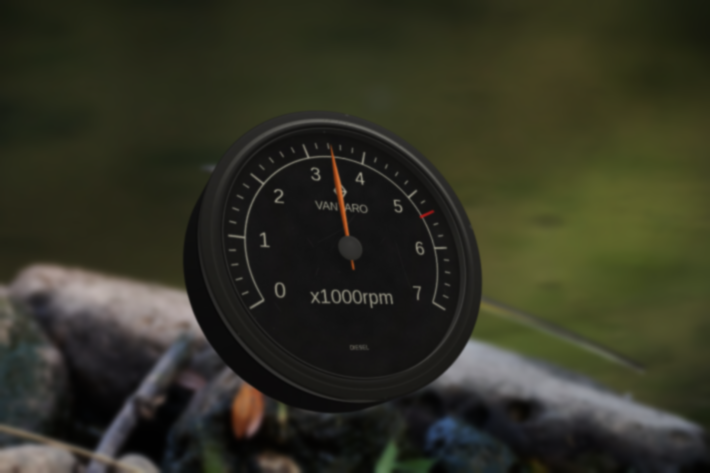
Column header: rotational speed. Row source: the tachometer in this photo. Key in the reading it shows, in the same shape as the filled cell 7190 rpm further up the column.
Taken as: 3400 rpm
